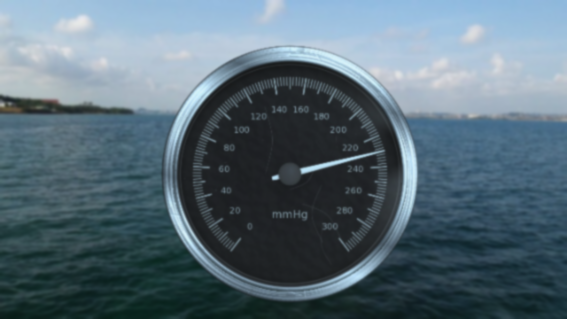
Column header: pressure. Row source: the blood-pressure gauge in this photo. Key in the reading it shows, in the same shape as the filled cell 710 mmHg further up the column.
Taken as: 230 mmHg
